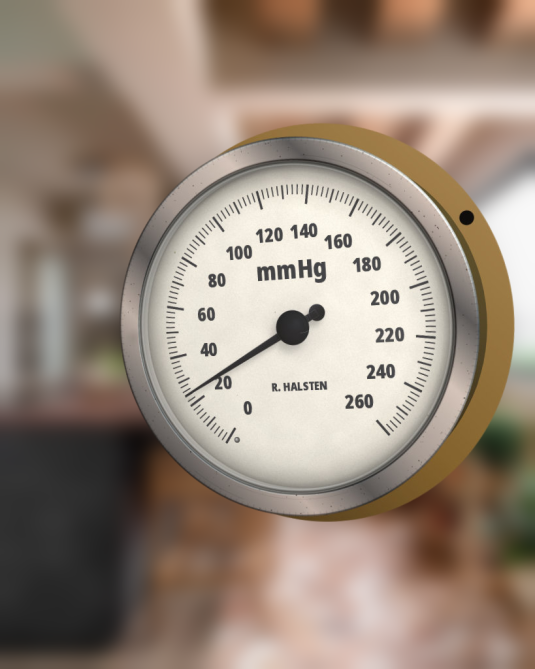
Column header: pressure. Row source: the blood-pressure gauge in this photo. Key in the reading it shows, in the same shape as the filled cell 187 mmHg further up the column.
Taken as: 24 mmHg
